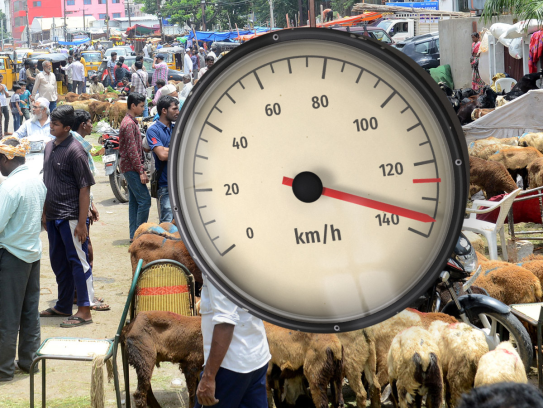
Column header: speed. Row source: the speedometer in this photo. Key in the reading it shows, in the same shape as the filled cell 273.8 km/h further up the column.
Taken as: 135 km/h
